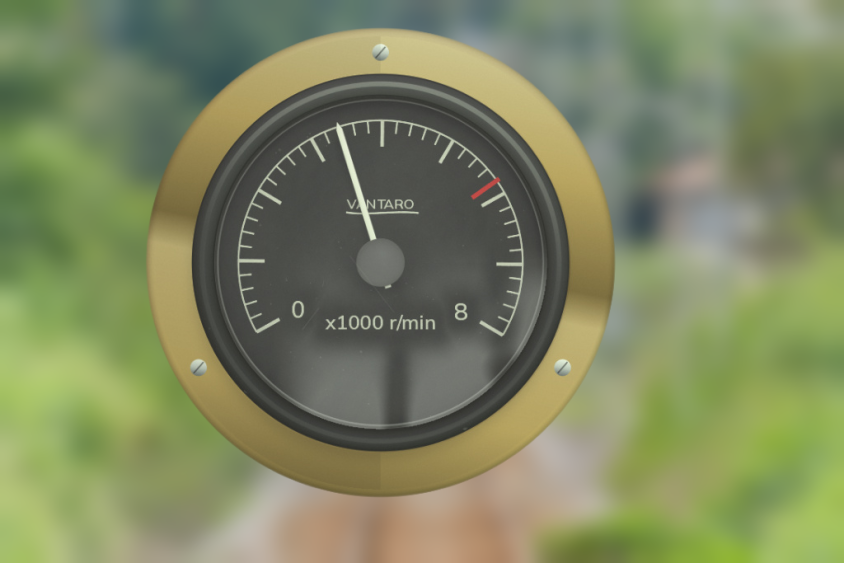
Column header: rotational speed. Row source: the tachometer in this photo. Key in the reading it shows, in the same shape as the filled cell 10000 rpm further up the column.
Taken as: 3400 rpm
